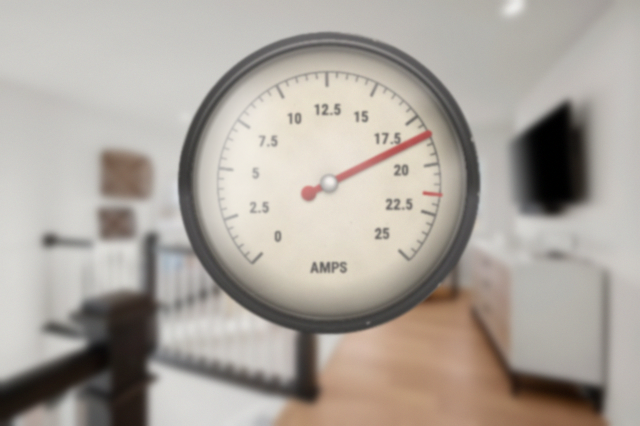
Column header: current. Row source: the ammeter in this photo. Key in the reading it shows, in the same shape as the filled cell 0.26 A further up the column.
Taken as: 18.5 A
